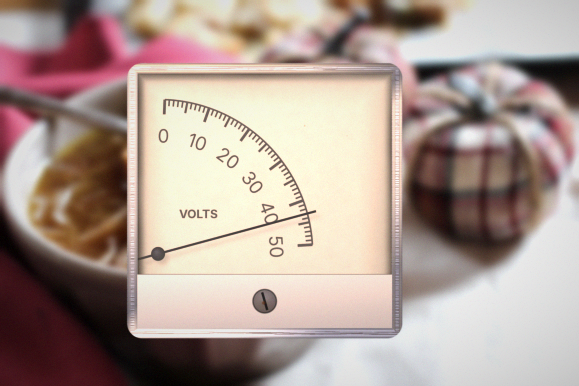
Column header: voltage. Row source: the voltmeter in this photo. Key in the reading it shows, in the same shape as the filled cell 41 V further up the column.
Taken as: 43 V
